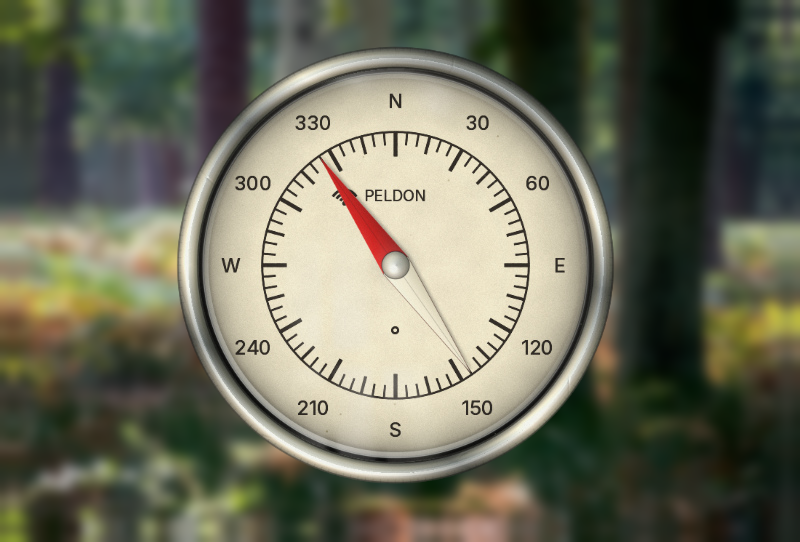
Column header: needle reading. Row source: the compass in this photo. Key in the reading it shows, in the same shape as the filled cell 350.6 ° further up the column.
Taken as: 325 °
